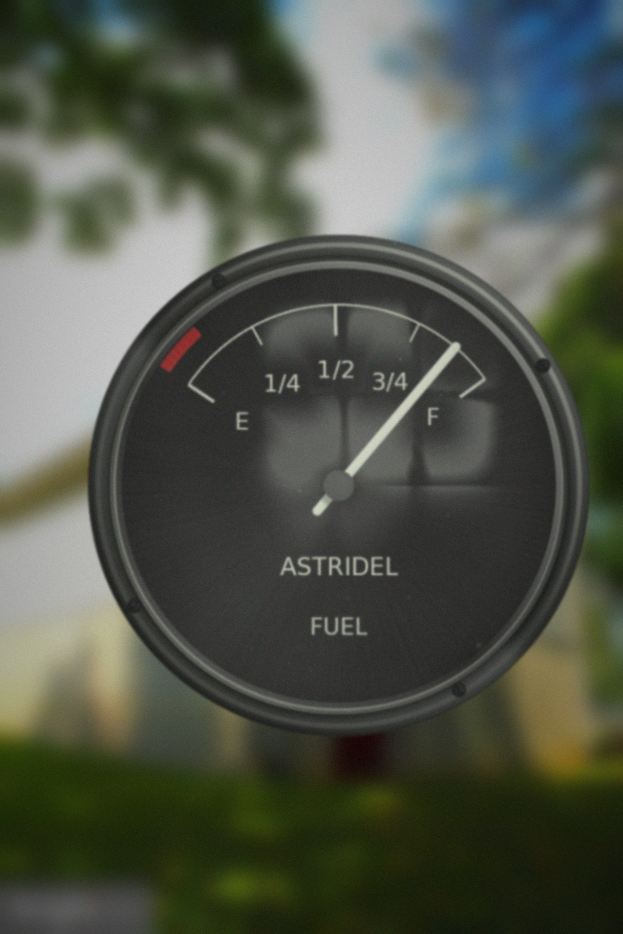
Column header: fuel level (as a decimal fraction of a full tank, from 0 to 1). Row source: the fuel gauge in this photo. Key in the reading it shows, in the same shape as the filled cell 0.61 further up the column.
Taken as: 0.875
